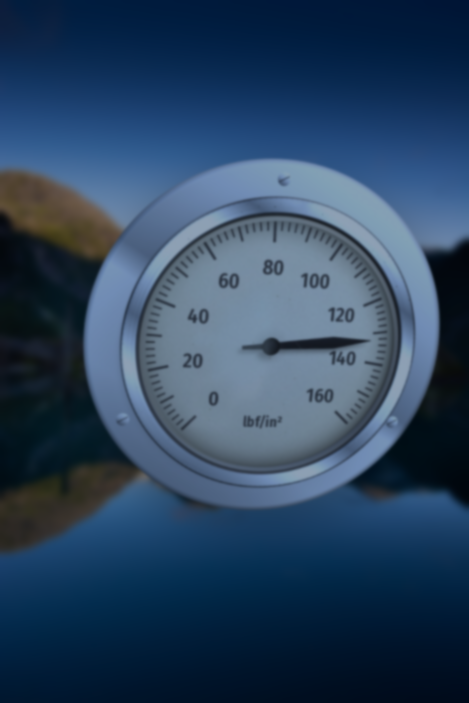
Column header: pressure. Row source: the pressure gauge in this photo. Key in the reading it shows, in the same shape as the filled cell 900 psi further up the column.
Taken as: 132 psi
